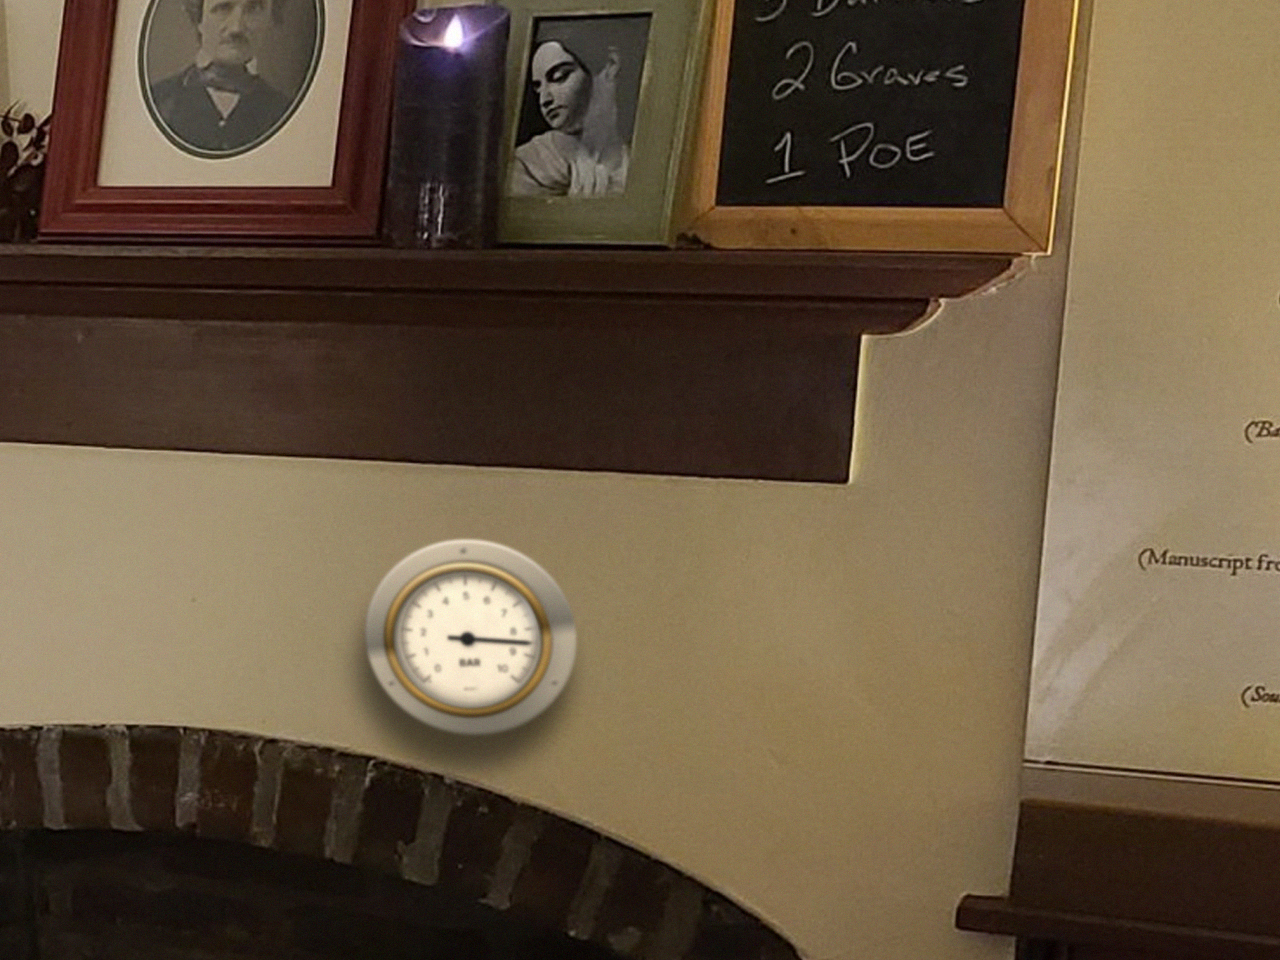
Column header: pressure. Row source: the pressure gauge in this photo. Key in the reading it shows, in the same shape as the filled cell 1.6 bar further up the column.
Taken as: 8.5 bar
